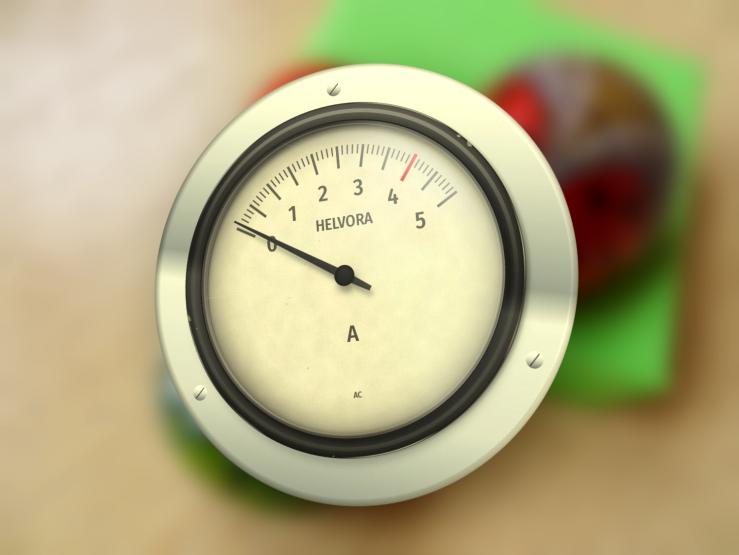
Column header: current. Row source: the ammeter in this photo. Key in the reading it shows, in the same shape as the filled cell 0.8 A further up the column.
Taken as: 0.1 A
